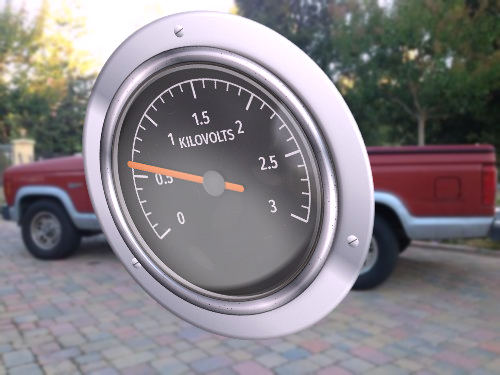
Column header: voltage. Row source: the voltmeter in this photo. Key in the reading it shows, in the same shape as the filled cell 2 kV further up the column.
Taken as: 0.6 kV
